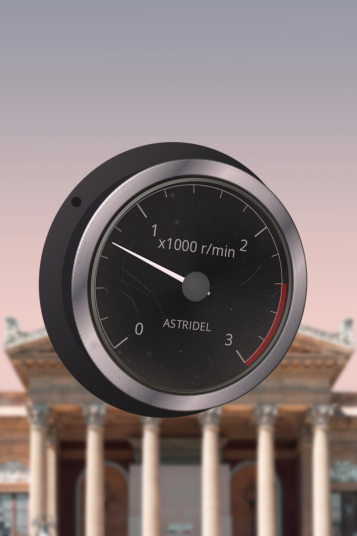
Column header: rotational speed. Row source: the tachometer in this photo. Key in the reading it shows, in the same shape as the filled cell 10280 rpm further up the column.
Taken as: 700 rpm
